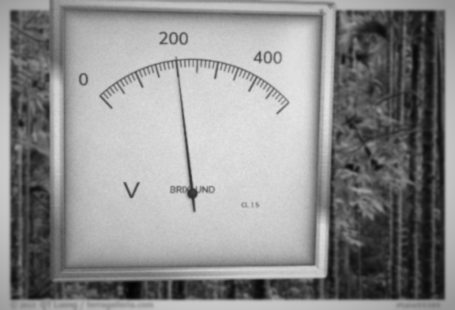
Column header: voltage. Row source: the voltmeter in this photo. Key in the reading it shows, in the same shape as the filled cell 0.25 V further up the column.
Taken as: 200 V
